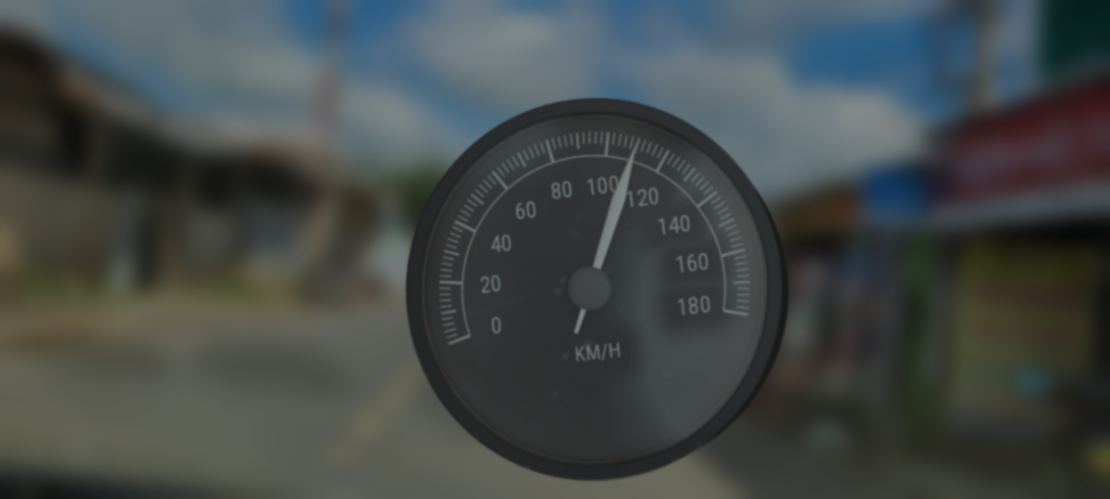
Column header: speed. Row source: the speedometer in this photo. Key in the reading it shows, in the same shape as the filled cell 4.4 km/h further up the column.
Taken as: 110 km/h
